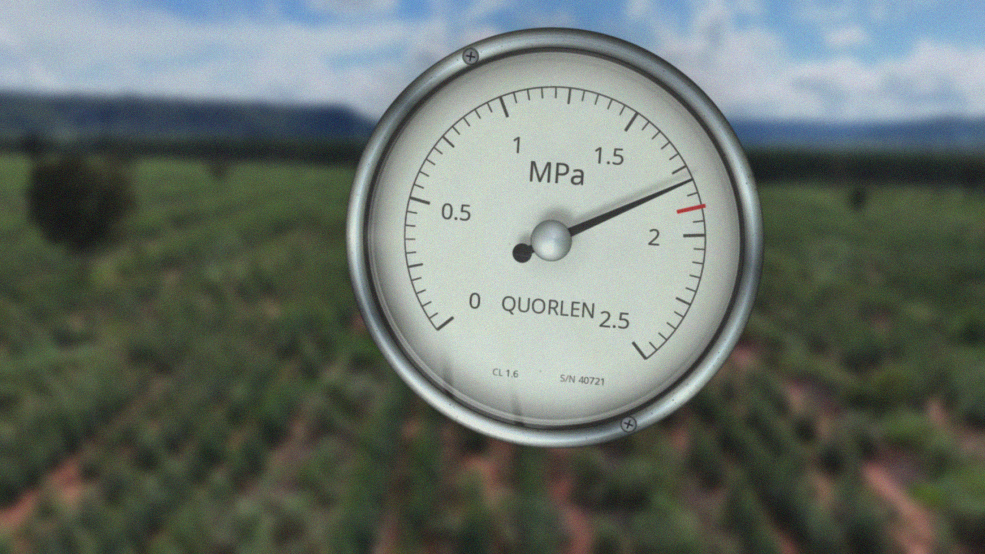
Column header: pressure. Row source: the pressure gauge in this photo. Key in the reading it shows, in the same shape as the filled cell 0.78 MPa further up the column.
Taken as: 1.8 MPa
